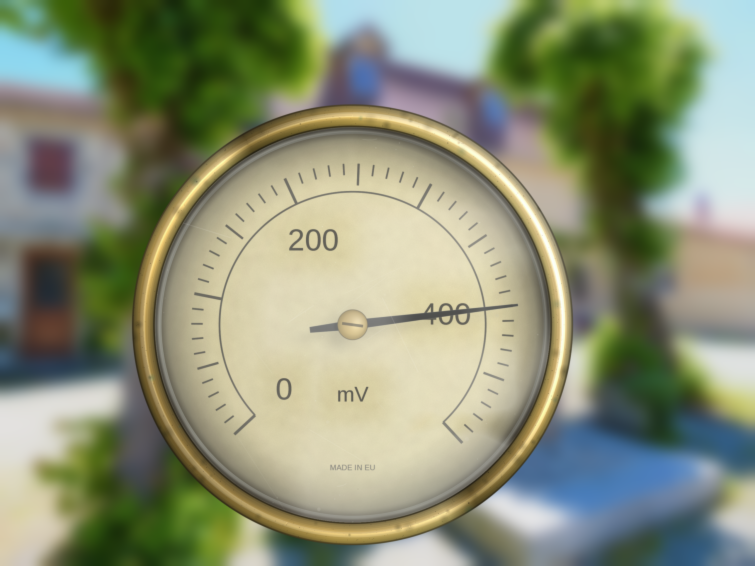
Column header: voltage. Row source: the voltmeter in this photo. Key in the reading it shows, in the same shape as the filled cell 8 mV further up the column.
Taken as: 400 mV
